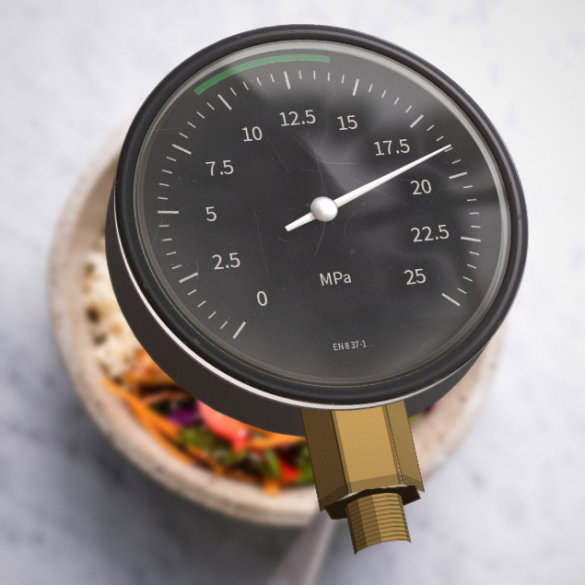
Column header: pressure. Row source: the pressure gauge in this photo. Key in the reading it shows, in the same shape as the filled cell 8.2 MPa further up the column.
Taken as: 19 MPa
